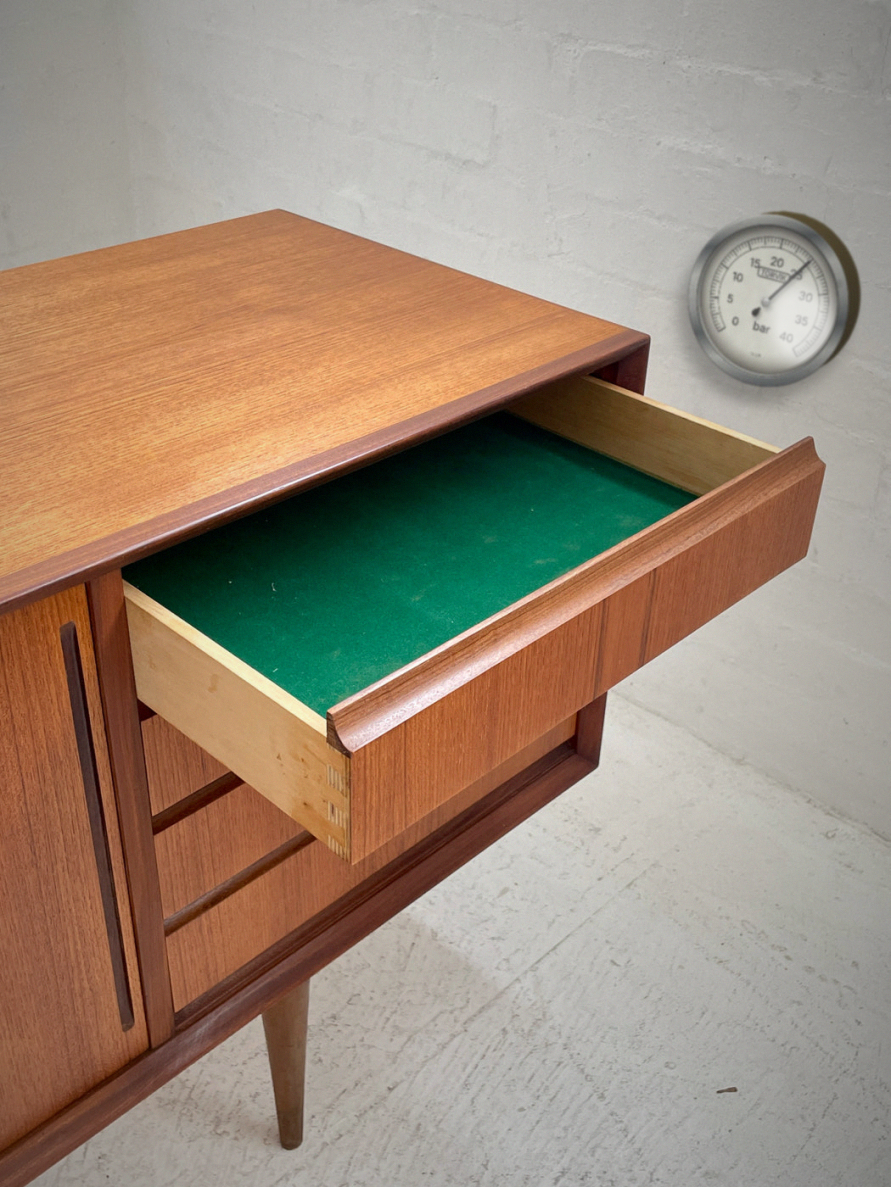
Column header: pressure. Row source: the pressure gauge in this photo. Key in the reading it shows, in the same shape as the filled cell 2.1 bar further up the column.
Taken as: 25 bar
